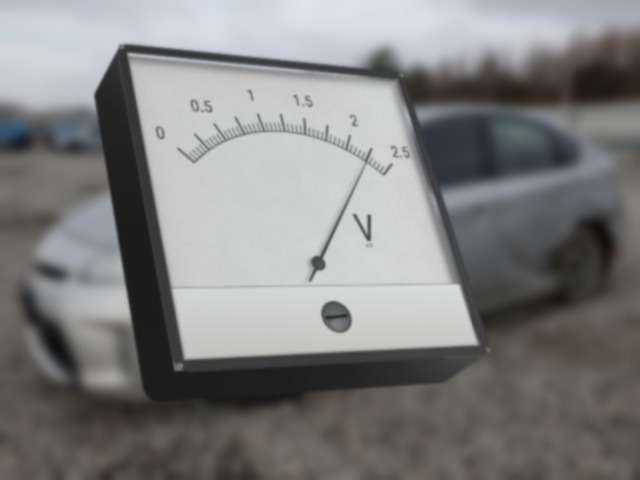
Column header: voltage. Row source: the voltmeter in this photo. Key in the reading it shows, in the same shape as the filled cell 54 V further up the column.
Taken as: 2.25 V
